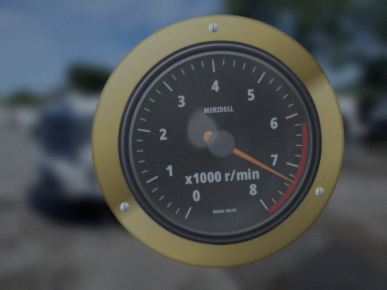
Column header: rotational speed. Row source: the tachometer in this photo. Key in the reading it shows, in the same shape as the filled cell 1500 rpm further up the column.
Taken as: 7300 rpm
